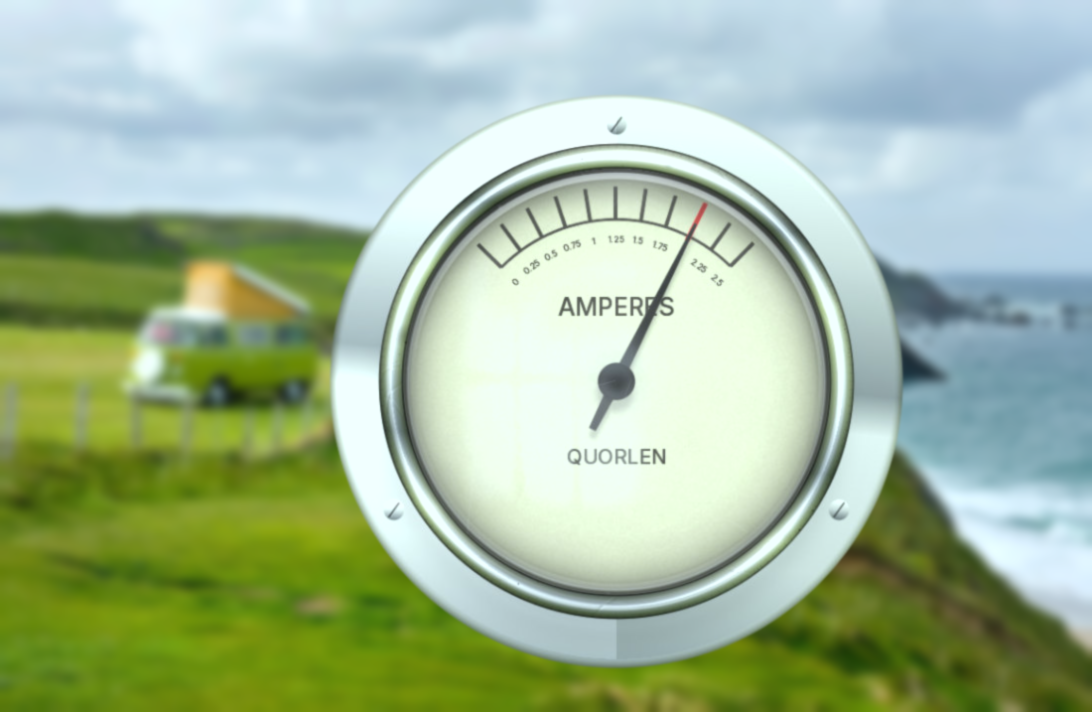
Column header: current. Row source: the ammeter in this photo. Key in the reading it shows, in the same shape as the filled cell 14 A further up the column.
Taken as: 2 A
